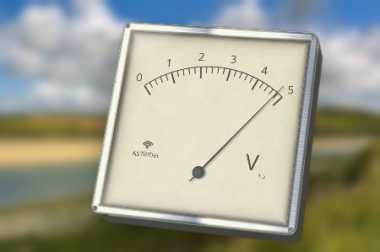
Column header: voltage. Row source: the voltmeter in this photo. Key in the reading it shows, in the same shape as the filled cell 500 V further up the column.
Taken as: 4.8 V
